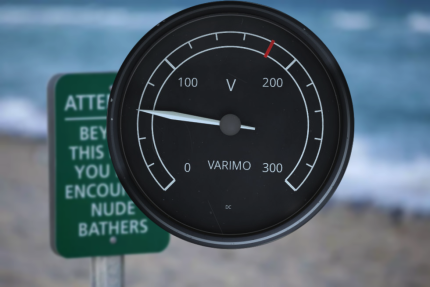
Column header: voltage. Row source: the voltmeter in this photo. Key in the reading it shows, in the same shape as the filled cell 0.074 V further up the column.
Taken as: 60 V
